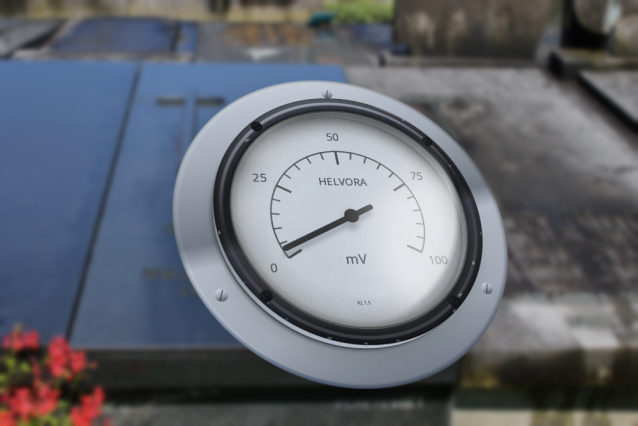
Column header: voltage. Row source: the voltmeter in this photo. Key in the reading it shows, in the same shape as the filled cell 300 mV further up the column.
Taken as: 2.5 mV
